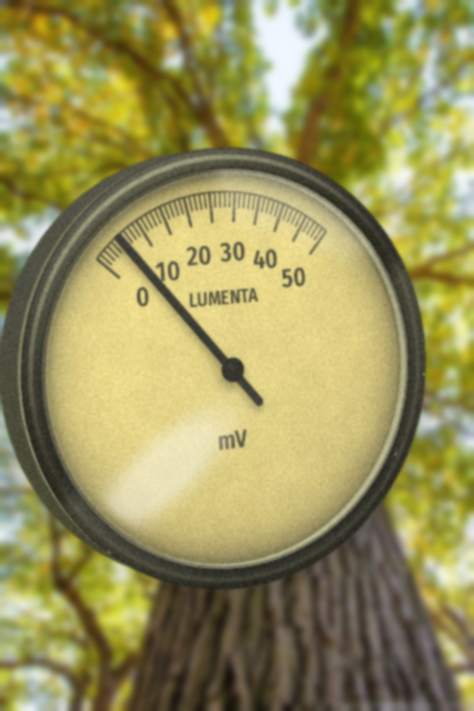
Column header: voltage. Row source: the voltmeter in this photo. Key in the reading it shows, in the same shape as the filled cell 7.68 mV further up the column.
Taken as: 5 mV
